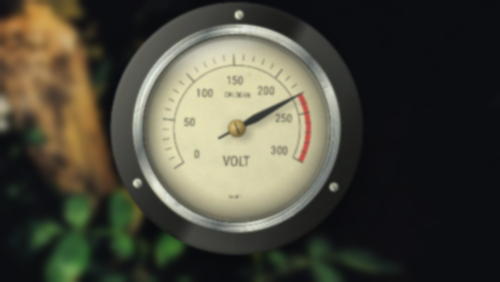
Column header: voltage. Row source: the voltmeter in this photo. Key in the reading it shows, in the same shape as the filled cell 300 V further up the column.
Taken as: 230 V
